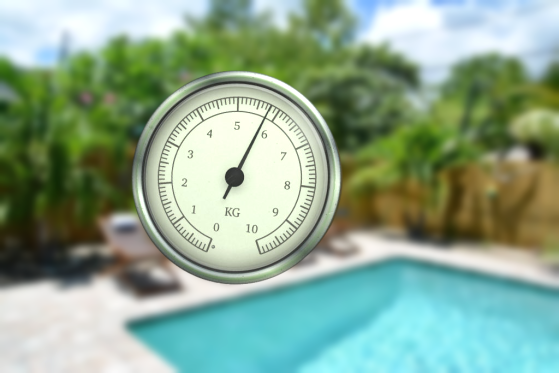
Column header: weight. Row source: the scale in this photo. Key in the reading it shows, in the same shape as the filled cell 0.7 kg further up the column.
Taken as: 5.8 kg
